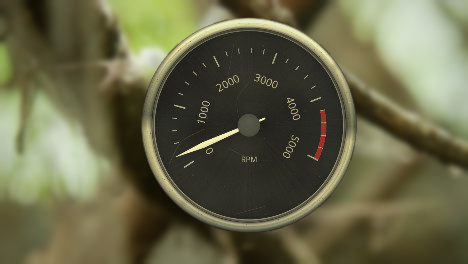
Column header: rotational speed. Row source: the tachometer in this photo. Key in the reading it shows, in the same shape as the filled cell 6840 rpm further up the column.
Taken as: 200 rpm
